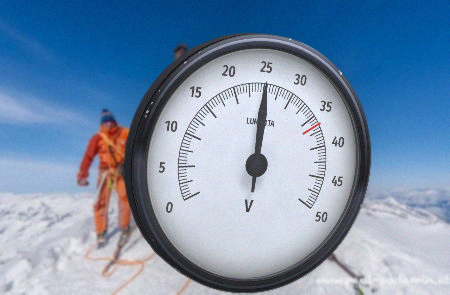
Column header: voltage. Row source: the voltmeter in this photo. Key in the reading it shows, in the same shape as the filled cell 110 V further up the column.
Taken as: 25 V
